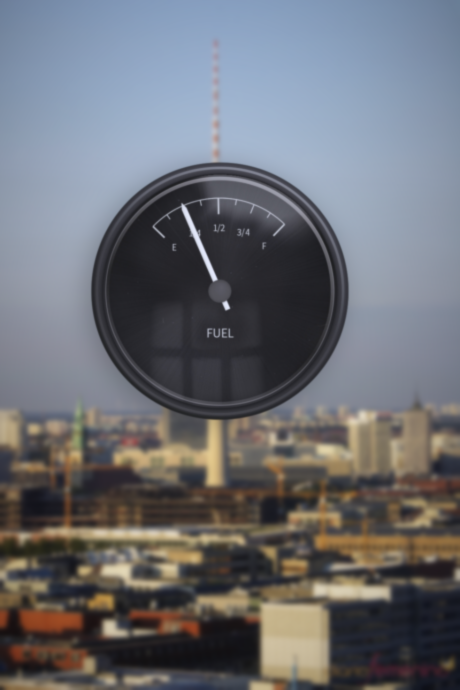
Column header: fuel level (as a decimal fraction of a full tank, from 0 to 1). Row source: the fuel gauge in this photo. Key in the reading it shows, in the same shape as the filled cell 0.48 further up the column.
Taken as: 0.25
